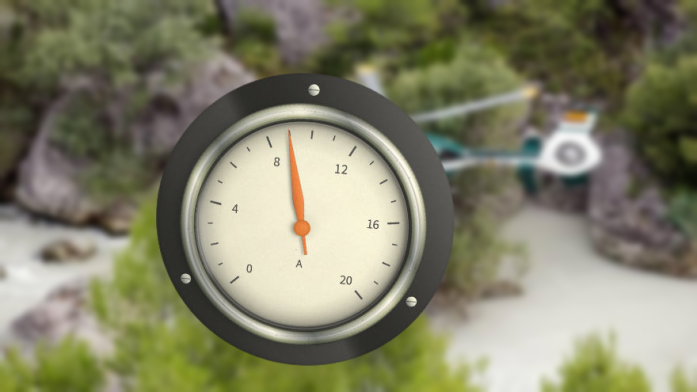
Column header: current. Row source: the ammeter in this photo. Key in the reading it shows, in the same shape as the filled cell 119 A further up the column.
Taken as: 9 A
